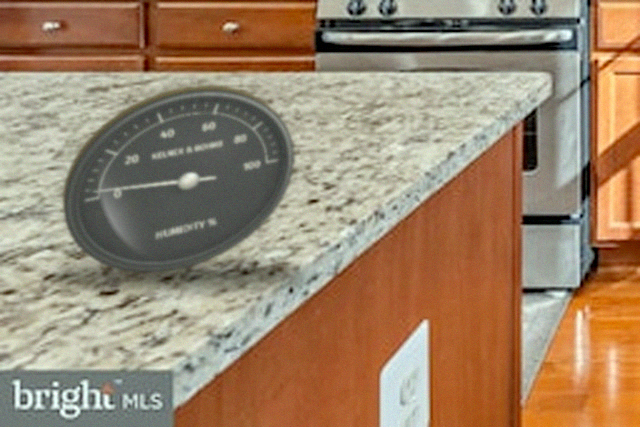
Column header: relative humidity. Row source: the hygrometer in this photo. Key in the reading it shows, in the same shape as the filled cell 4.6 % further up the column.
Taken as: 4 %
